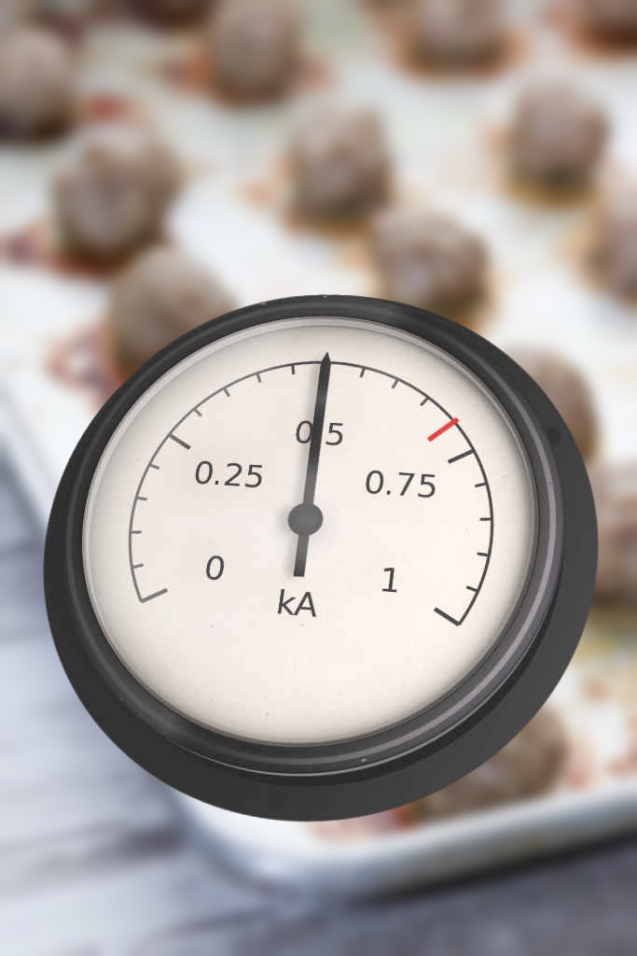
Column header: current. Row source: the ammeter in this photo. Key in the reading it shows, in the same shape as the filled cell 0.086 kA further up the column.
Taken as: 0.5 kA
